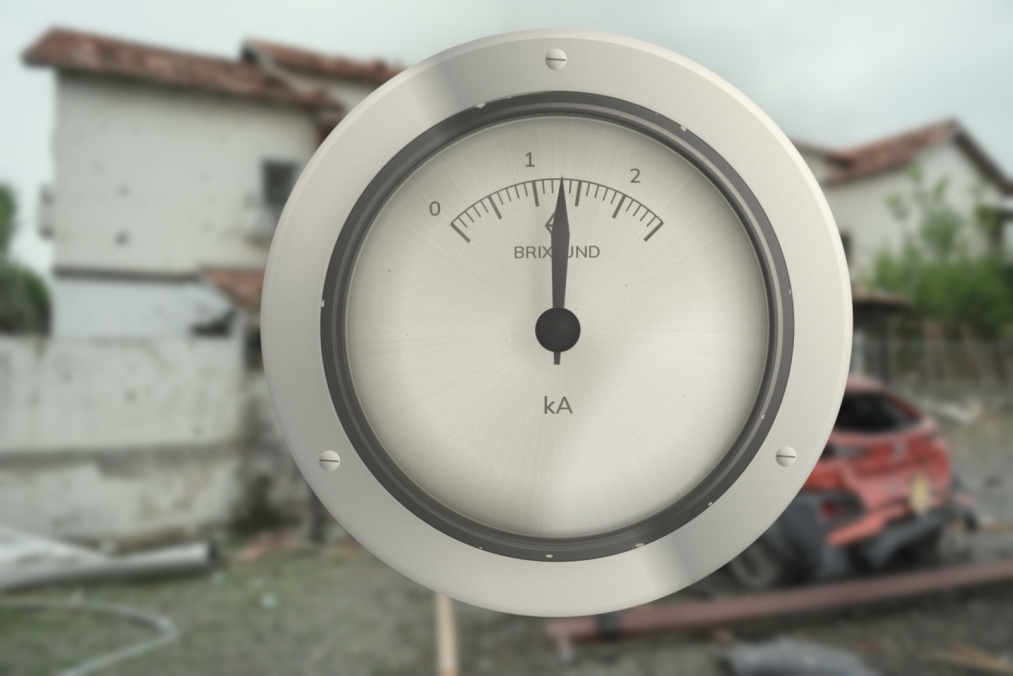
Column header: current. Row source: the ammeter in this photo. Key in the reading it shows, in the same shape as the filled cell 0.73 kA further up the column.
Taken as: 1.3 kA
